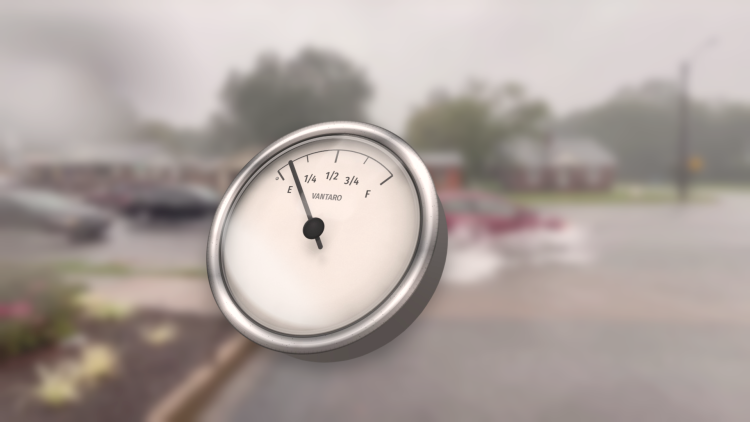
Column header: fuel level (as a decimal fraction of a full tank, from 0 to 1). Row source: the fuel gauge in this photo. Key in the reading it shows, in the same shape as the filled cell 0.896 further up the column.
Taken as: 0.125
